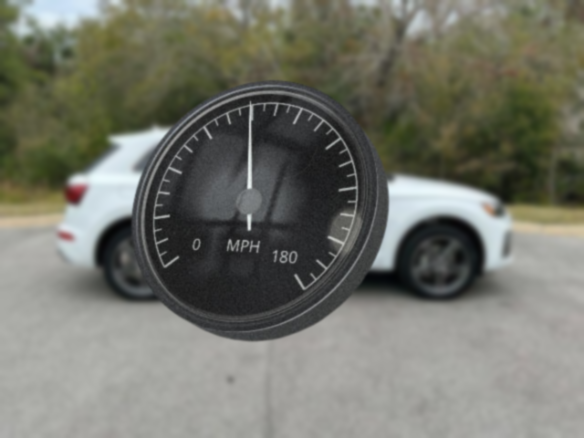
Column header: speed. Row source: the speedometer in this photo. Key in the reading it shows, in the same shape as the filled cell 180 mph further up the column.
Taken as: 80 mph
